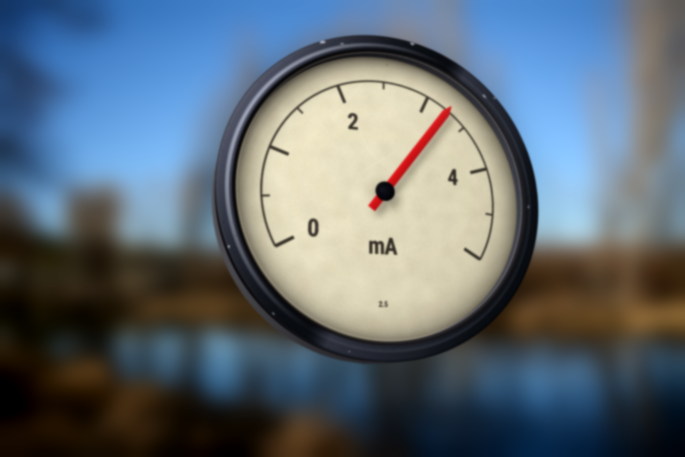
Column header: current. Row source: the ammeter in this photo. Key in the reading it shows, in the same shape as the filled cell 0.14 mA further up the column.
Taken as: 3.25 mA
